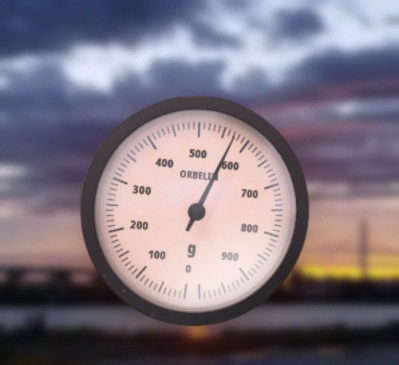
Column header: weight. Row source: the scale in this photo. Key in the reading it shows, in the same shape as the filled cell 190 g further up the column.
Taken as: 570 g
